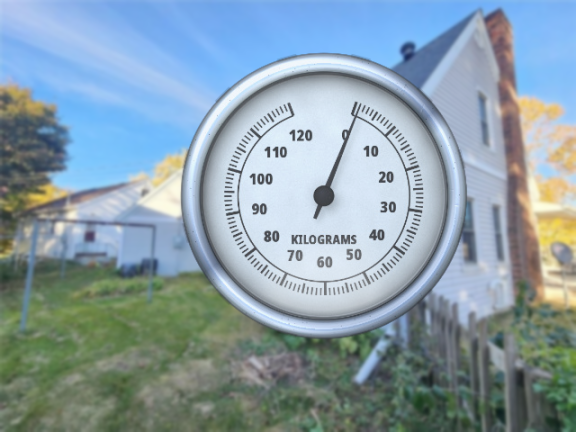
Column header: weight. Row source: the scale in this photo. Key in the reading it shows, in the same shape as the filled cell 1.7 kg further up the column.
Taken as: 1 kg
